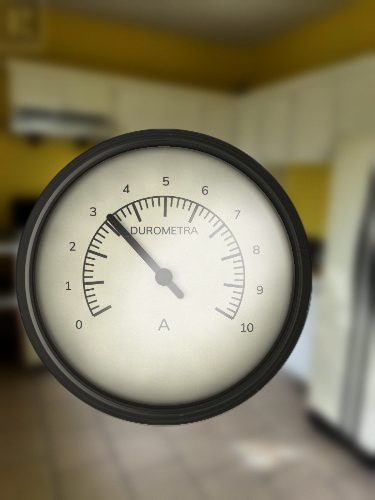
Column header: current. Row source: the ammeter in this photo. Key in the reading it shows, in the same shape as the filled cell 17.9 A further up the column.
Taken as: 3.2 A
